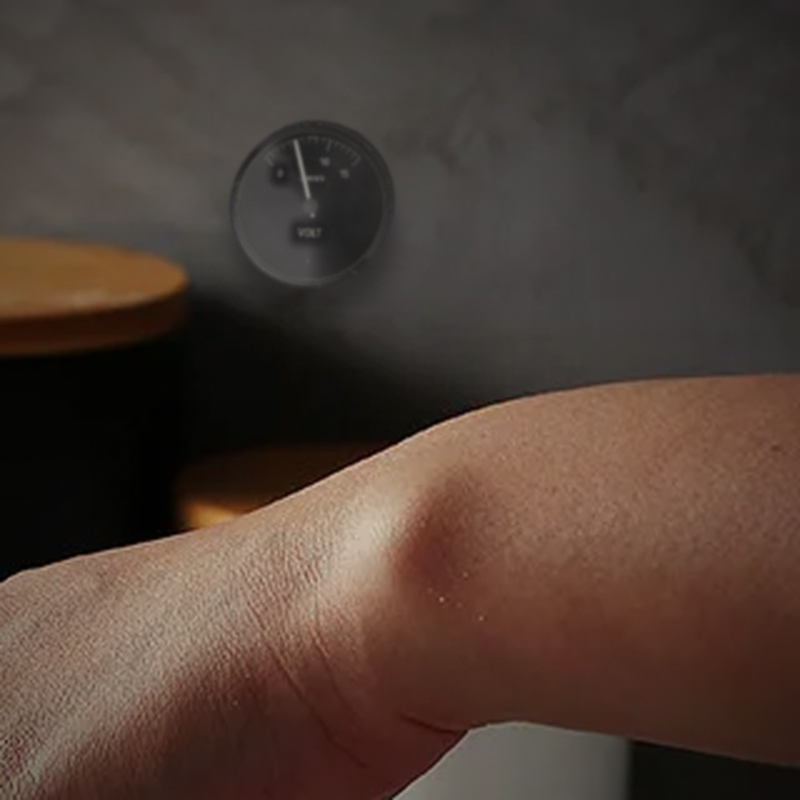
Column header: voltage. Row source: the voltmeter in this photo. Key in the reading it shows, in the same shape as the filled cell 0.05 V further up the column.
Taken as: 5 V
